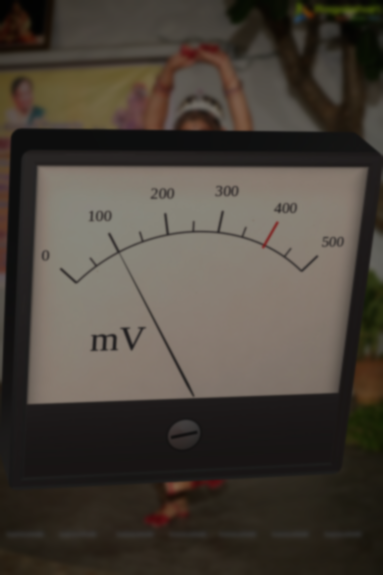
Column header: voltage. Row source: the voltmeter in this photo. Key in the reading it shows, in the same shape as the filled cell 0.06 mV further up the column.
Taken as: 100 mV
